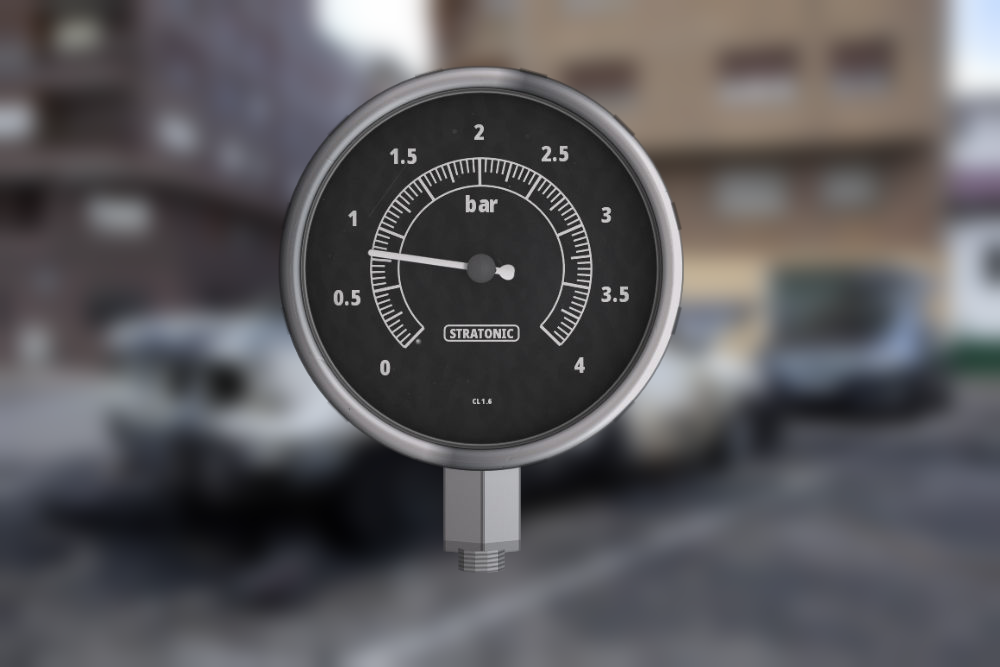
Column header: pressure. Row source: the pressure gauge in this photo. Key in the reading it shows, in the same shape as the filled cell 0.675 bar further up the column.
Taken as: 0.8 bar
